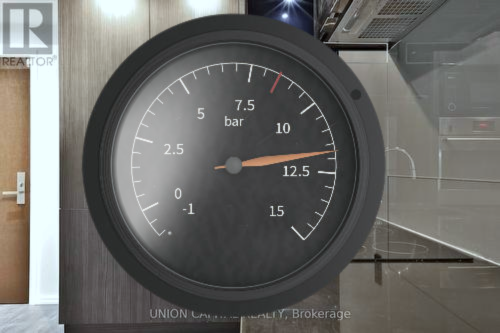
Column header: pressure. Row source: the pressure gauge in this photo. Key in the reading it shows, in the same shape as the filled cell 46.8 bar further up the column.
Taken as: 11.75 bar
